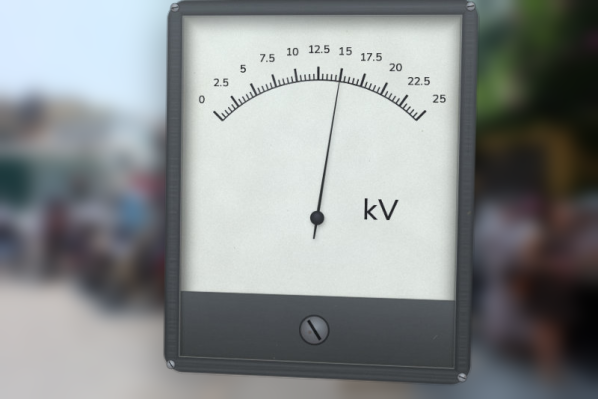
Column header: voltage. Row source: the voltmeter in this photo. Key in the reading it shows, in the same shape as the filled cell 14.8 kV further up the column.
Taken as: 15 kV
